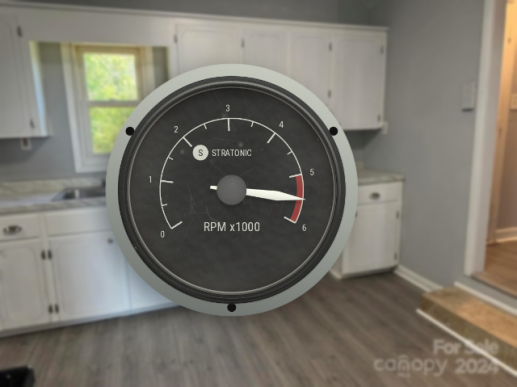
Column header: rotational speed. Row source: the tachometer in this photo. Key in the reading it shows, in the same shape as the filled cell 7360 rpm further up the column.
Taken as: 5500 rpm
